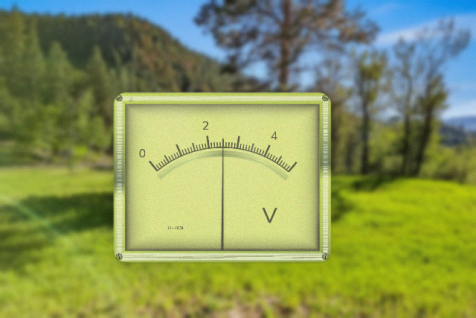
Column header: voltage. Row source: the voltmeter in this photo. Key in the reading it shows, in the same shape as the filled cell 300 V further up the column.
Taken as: 2.5 V
